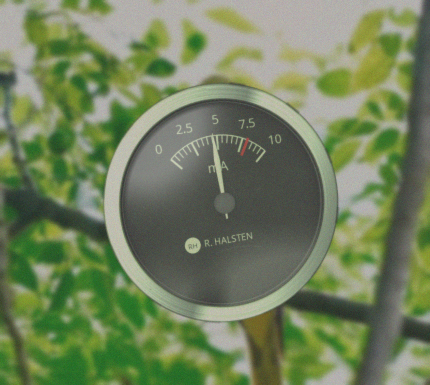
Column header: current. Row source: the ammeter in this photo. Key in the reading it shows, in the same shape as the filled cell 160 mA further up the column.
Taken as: 4.5 mA
